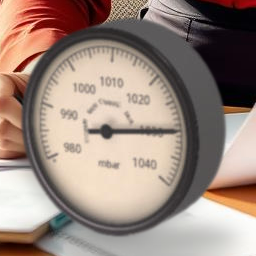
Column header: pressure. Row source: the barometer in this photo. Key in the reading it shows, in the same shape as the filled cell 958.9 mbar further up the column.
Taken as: 1030 mbar
